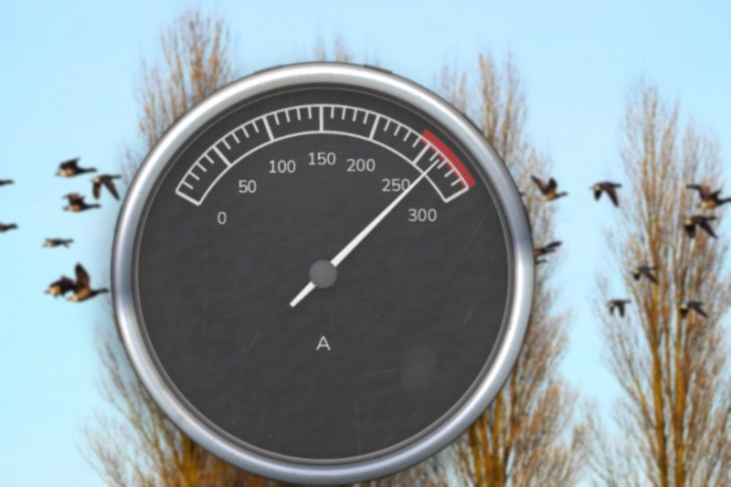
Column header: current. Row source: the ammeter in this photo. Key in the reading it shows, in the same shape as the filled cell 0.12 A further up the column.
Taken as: 265 A
